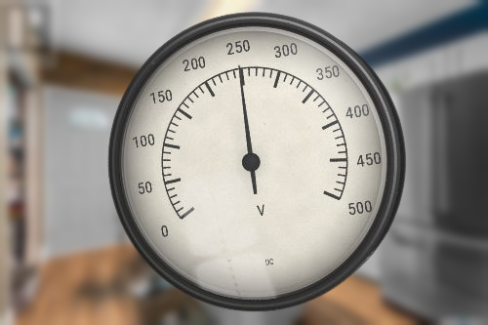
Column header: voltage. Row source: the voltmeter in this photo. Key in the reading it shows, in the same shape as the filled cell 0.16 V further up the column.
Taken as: 250 V
